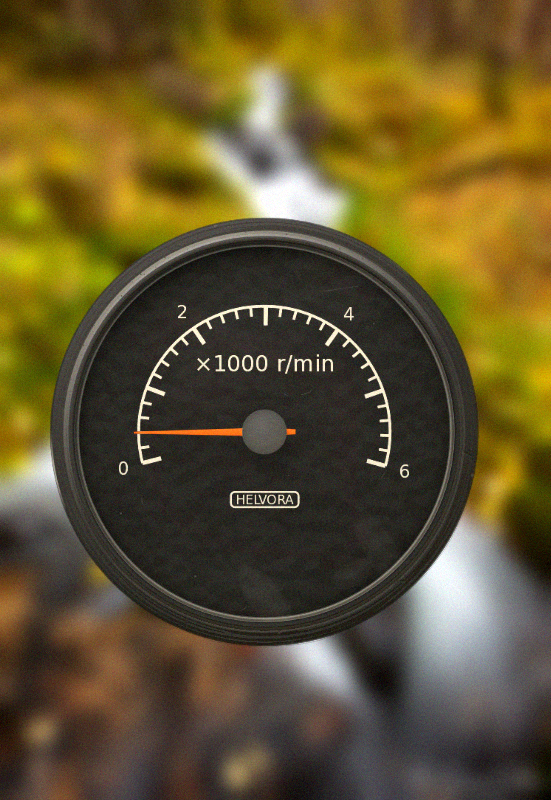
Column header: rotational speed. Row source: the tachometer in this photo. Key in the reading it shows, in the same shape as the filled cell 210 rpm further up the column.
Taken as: 400 rpm
